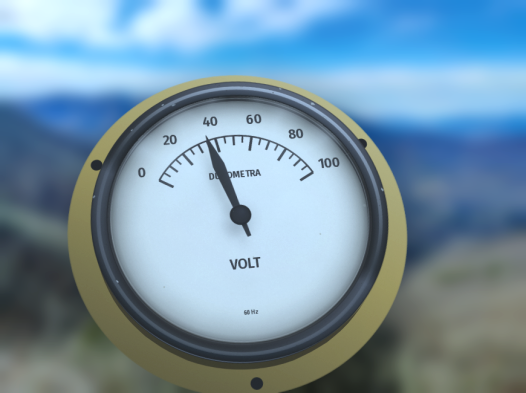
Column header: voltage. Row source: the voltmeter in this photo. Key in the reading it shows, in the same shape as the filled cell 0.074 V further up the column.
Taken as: 35 V
